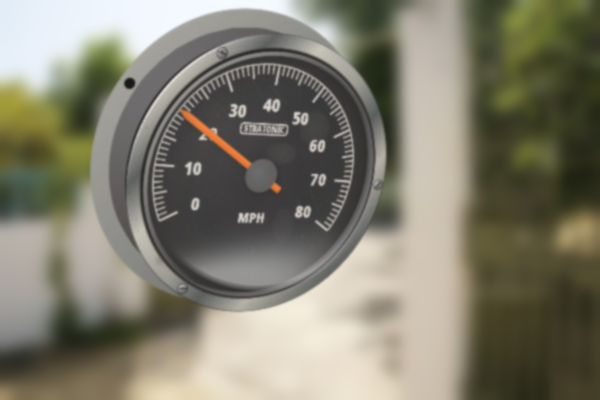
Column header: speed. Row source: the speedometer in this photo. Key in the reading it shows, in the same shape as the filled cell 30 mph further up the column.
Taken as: 20 mph
